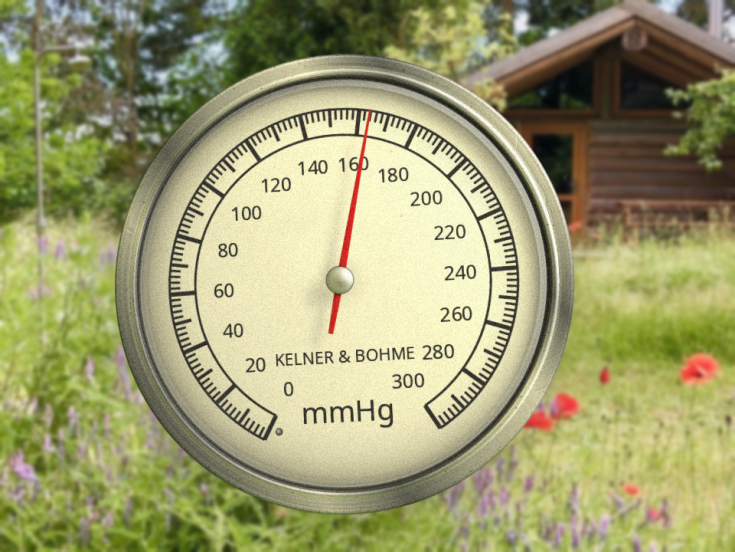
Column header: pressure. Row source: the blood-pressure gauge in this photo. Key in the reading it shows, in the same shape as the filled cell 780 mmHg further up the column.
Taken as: 164 mmHg
